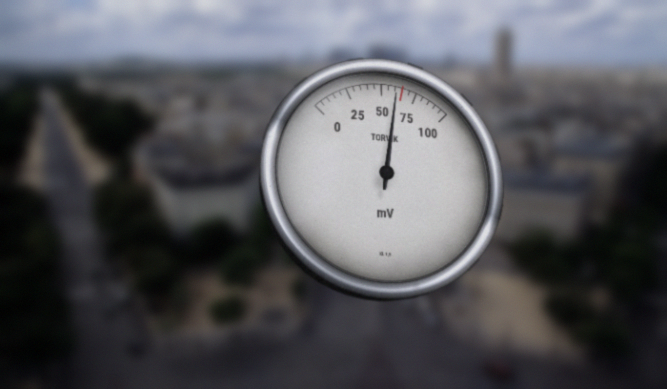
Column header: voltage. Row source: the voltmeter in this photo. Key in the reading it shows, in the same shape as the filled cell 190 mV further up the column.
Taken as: 60 mV
